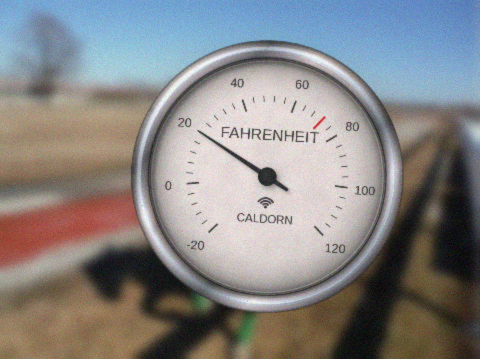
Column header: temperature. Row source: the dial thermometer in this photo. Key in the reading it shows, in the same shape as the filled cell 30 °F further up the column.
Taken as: 20 °F
